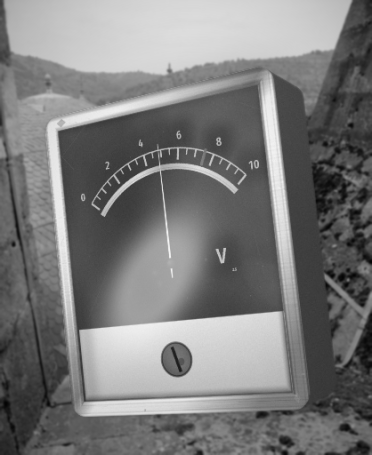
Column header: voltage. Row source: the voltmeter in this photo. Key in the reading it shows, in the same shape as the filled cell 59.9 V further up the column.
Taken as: 5 V
